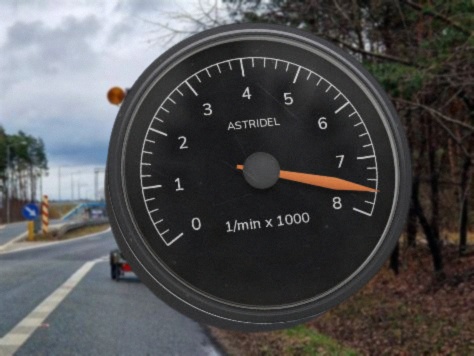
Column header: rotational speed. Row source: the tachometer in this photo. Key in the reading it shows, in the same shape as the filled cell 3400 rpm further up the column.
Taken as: 7600 rpm
